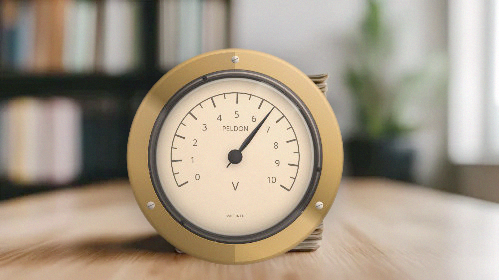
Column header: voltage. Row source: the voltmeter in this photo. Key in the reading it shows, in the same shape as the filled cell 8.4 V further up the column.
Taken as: 6.5 V
